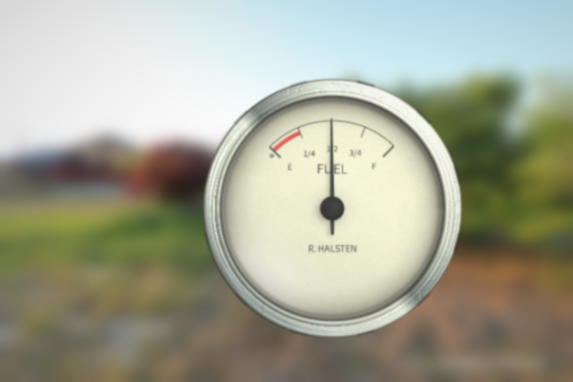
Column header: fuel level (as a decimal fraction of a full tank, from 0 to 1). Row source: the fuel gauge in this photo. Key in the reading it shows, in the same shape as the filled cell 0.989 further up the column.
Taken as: 0.5
